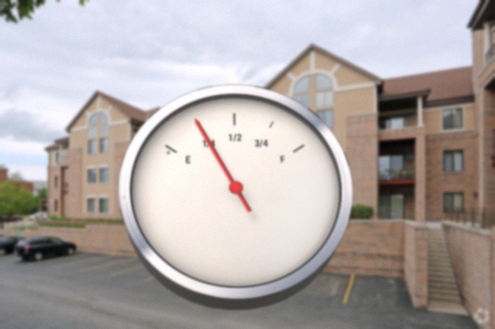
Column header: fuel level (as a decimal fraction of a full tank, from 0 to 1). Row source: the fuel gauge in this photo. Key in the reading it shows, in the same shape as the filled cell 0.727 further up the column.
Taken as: 0.25
